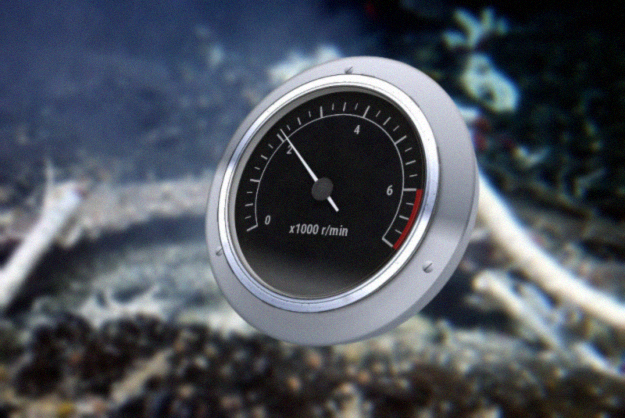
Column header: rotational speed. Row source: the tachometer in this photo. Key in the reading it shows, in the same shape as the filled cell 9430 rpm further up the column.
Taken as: 2125 rpm
